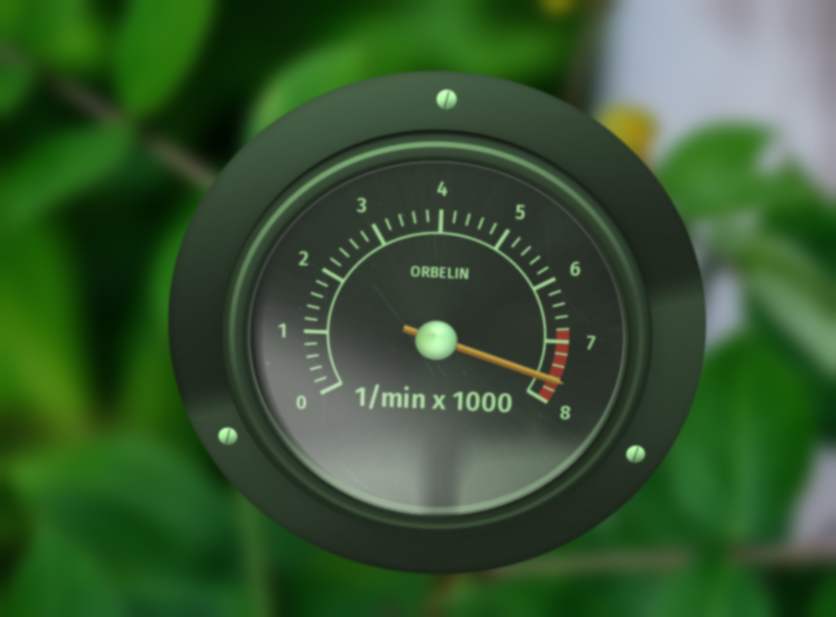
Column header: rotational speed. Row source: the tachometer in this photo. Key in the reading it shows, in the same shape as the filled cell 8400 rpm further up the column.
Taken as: 7600 rpm
